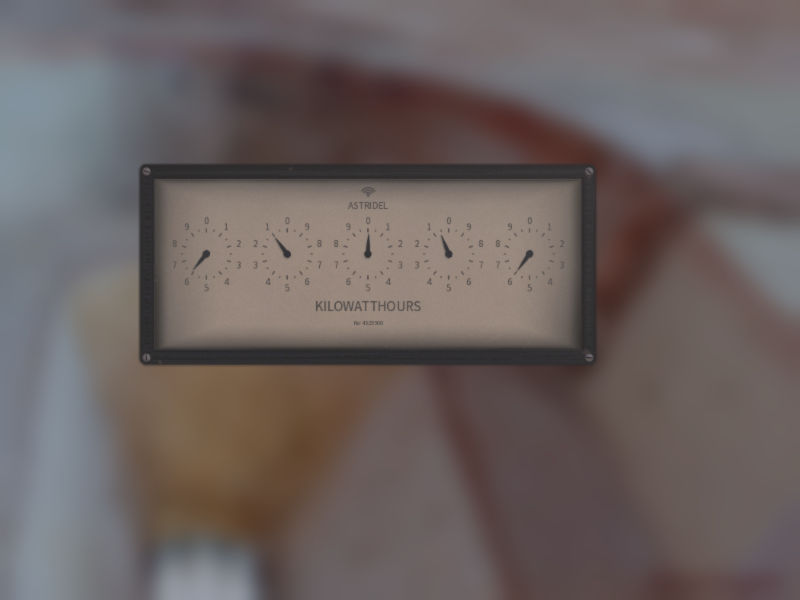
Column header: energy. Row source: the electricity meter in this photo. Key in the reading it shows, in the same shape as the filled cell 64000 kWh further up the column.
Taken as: 61006 kWh
